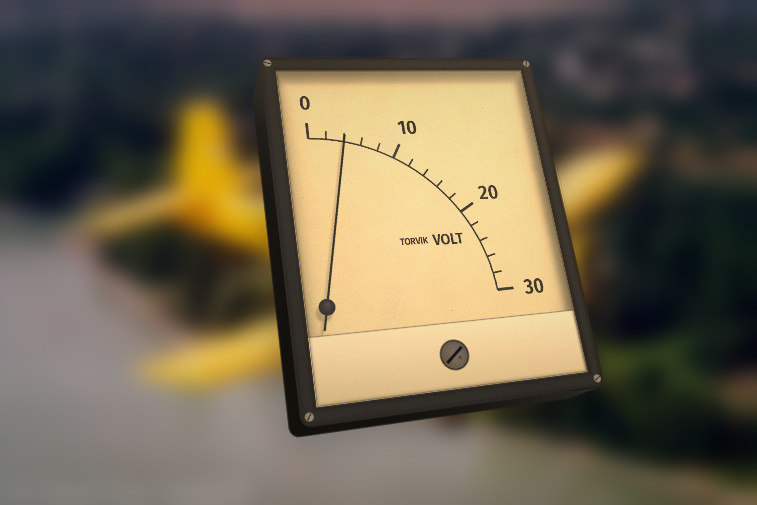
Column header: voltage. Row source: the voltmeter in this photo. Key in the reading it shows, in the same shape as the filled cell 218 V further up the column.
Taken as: 4 V
